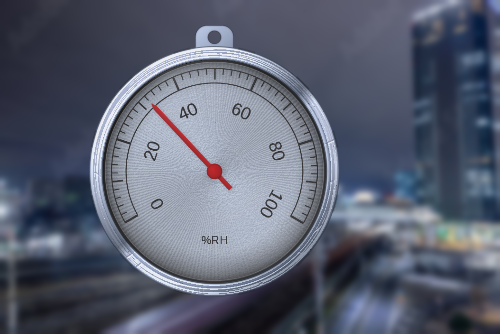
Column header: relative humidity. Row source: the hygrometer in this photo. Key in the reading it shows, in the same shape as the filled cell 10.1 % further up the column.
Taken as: 32 %
